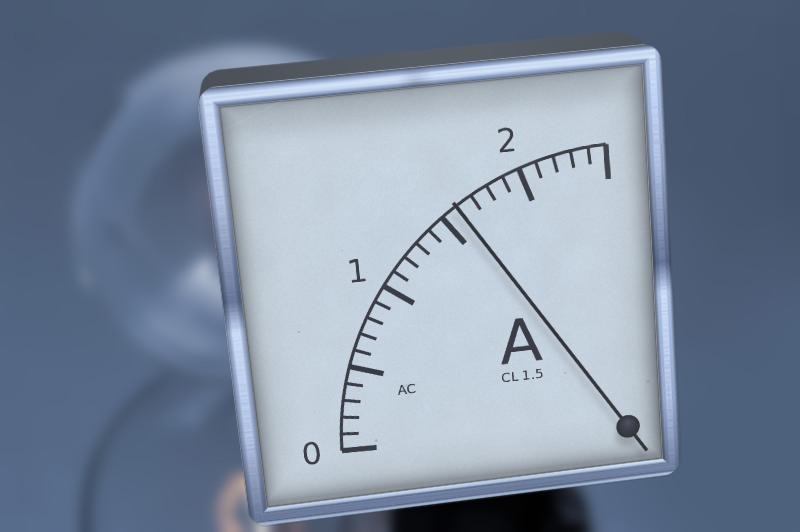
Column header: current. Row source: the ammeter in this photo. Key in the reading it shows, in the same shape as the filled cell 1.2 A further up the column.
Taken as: 1.6 A
